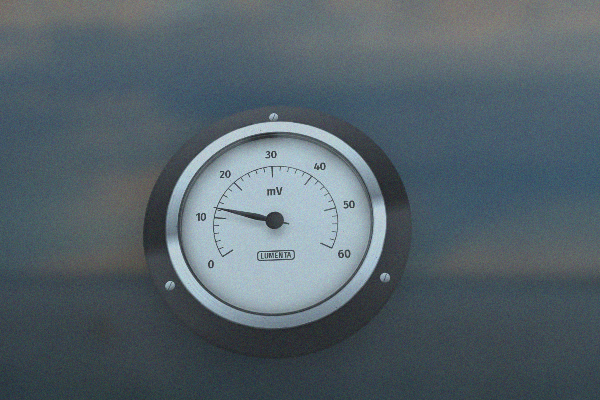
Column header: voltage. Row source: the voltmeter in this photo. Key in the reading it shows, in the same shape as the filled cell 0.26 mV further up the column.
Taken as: 12 mV
